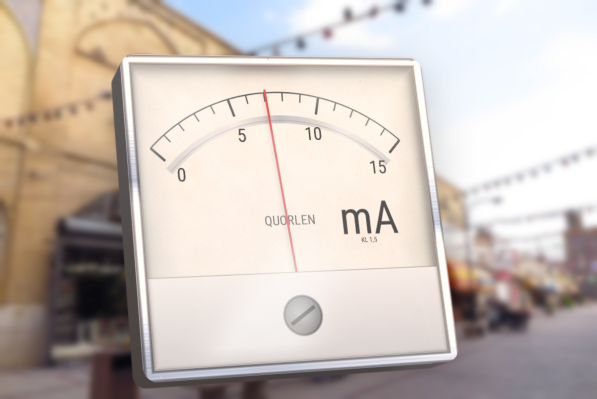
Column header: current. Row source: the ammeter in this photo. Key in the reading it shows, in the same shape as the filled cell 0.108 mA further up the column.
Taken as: 7 mA
